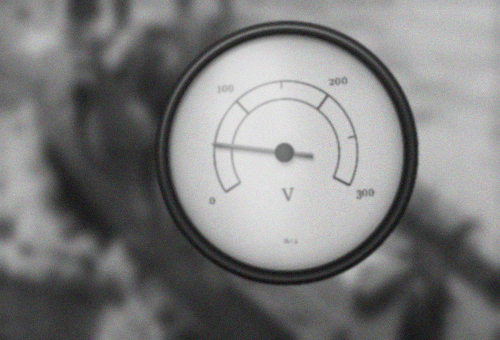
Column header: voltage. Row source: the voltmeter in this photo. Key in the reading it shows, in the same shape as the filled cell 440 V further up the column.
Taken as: 50 V
